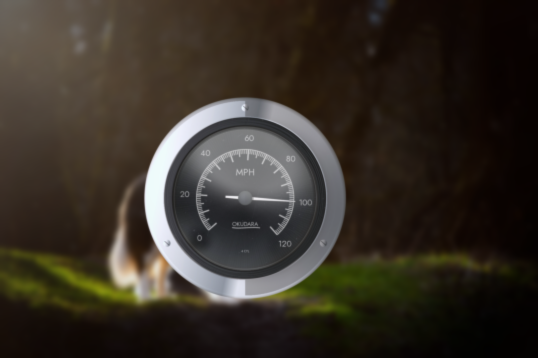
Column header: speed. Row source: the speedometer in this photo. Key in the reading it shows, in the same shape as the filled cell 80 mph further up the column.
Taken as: 100 mph
